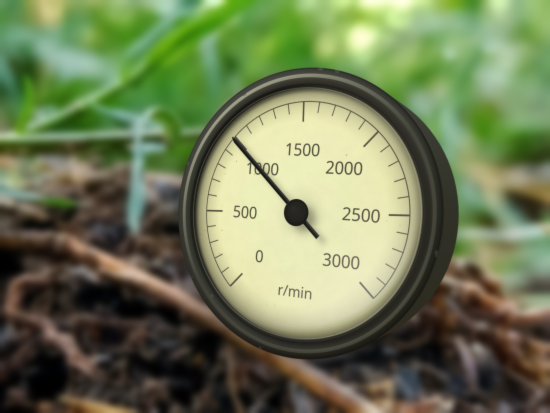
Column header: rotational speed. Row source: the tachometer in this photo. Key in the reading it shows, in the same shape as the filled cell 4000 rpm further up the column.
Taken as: 1000 rpm
